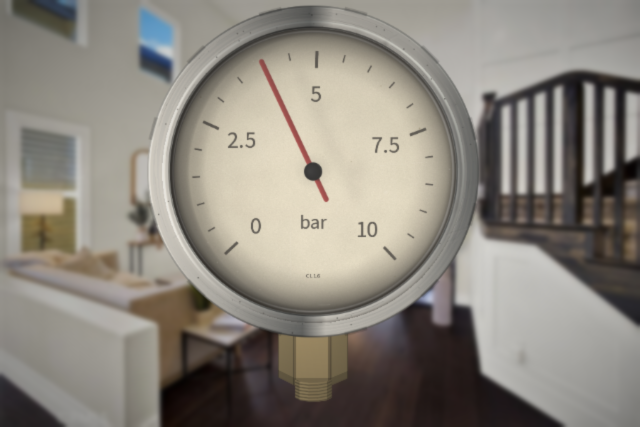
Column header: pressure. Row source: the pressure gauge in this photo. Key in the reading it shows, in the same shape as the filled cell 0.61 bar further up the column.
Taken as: 4 bar
